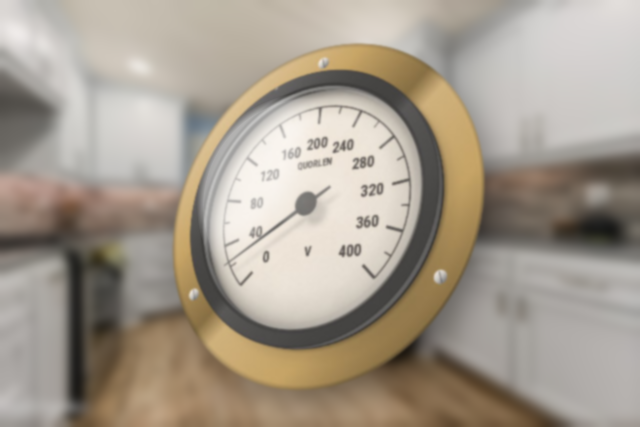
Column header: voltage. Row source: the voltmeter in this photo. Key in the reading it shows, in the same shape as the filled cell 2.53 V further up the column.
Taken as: 20 V
